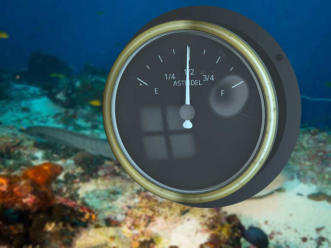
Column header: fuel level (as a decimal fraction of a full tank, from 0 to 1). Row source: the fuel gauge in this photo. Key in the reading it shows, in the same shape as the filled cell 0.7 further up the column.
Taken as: 0.5
